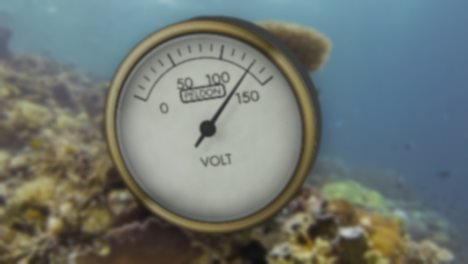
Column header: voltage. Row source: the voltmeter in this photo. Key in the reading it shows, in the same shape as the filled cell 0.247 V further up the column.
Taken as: 130 V
